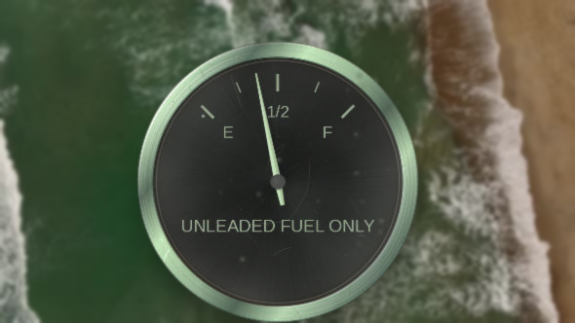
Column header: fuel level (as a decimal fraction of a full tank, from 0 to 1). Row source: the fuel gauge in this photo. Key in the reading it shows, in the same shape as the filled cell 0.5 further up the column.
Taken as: 0.375
